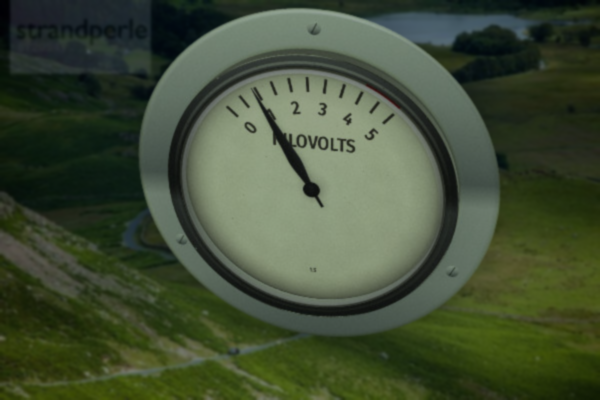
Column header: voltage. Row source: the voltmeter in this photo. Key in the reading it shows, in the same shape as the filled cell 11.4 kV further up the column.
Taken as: 1 kV
